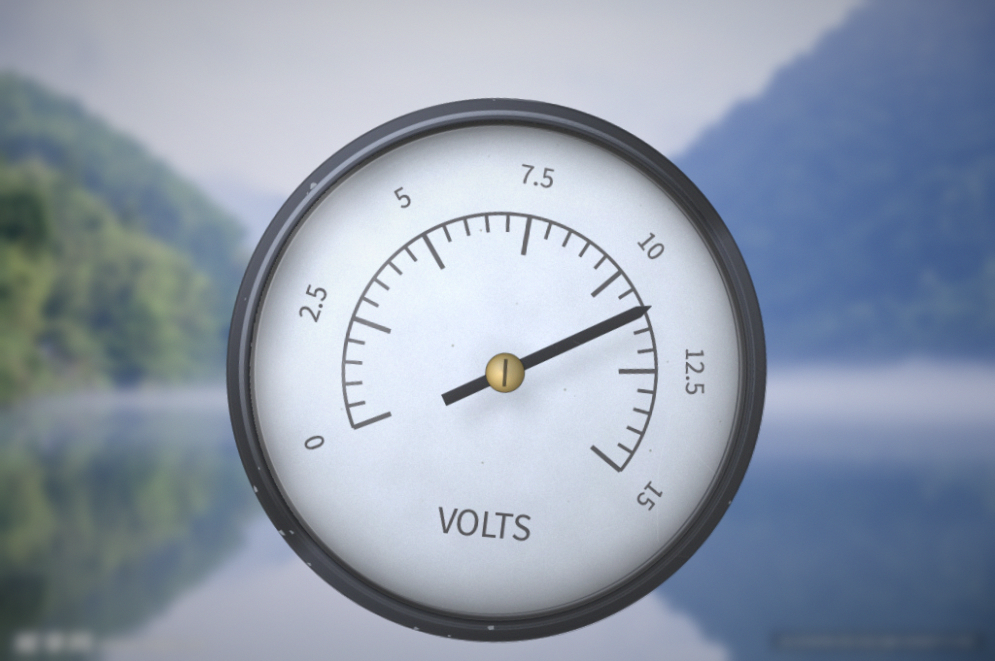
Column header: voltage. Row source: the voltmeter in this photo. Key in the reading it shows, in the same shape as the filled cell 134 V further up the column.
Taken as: 11 V
